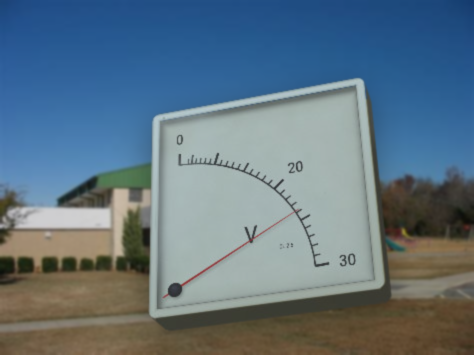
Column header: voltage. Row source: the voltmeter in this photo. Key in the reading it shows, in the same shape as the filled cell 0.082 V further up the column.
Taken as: 24 V
